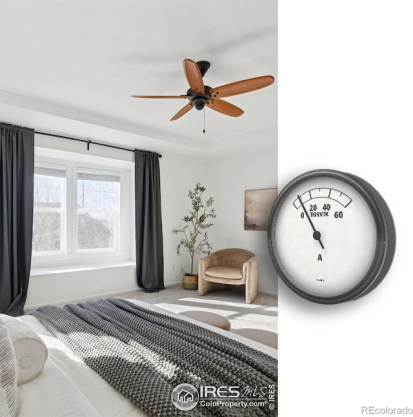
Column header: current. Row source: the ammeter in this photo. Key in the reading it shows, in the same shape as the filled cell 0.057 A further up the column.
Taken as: 10 A
